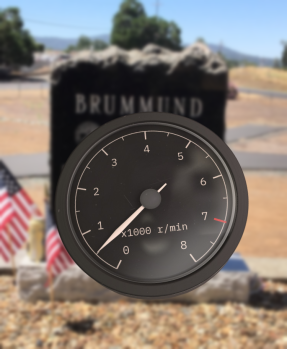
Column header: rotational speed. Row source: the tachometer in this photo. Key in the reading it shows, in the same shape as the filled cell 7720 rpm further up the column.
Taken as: 500 rpm
